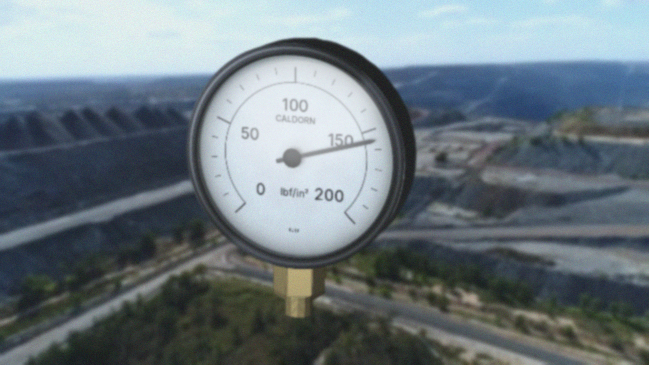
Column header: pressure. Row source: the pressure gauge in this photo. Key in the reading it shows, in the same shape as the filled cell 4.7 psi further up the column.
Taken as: 155 psi
